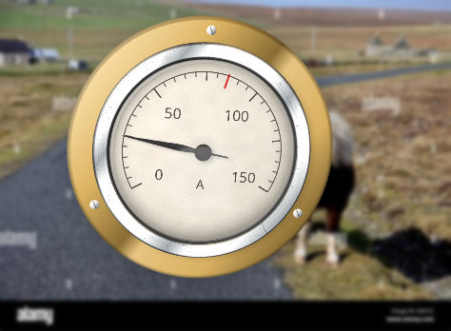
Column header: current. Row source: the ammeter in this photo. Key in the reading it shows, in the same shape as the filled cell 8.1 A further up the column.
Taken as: 25 A
